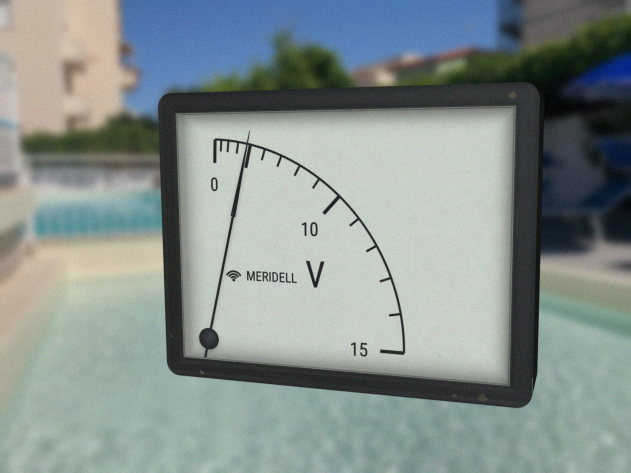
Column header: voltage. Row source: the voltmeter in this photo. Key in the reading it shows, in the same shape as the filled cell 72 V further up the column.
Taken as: 5 V
